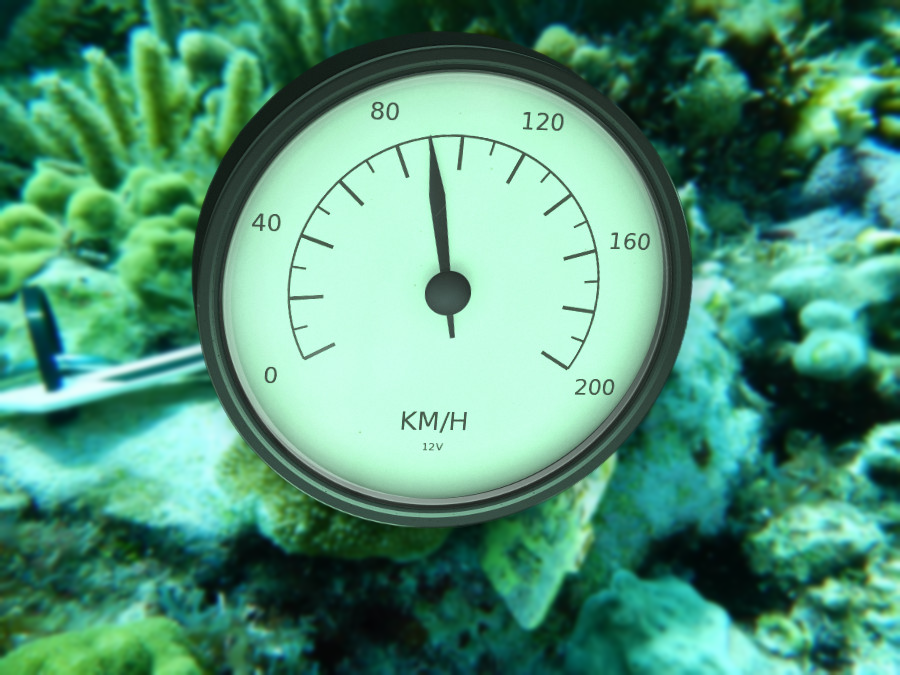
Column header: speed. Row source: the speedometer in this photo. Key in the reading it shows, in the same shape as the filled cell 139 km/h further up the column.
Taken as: 90 km/h
